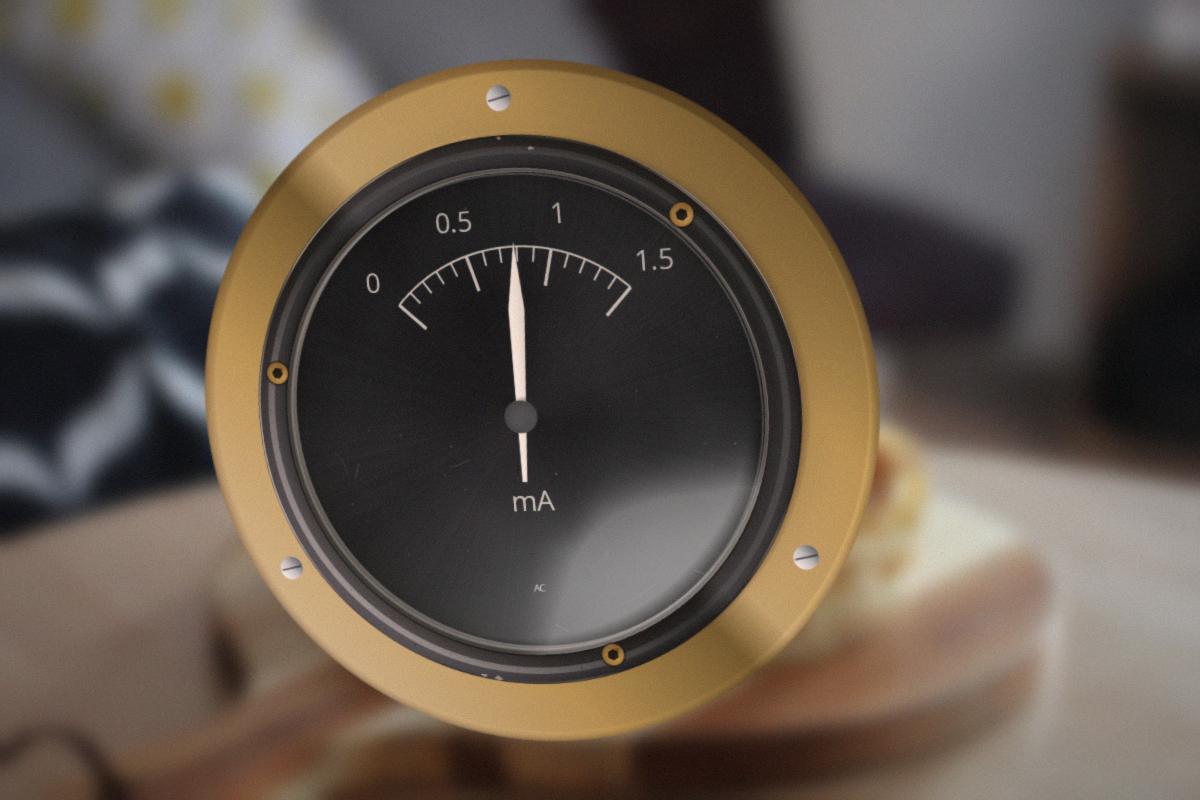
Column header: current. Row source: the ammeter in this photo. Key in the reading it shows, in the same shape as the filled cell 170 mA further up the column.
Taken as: 0.8 mA
